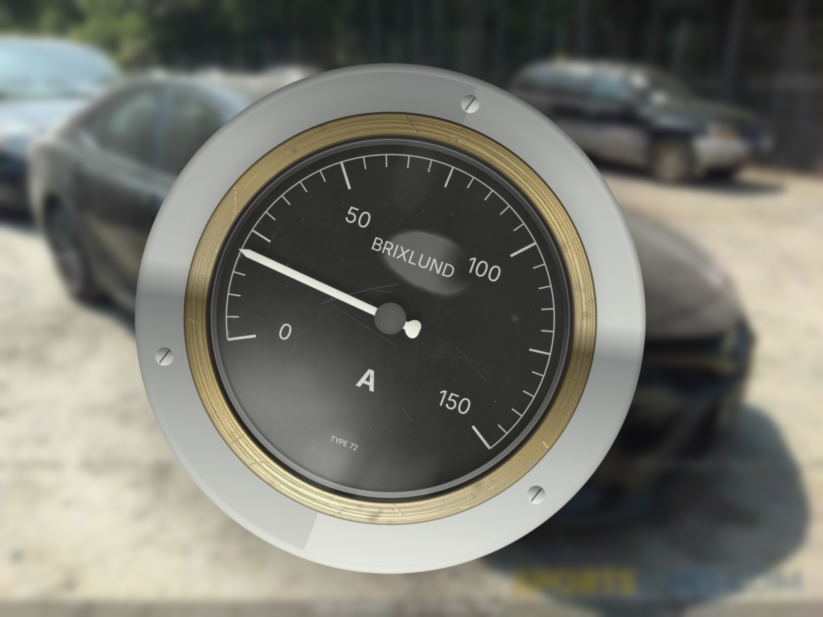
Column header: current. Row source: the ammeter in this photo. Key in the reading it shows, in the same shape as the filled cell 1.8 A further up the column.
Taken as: 20 A
